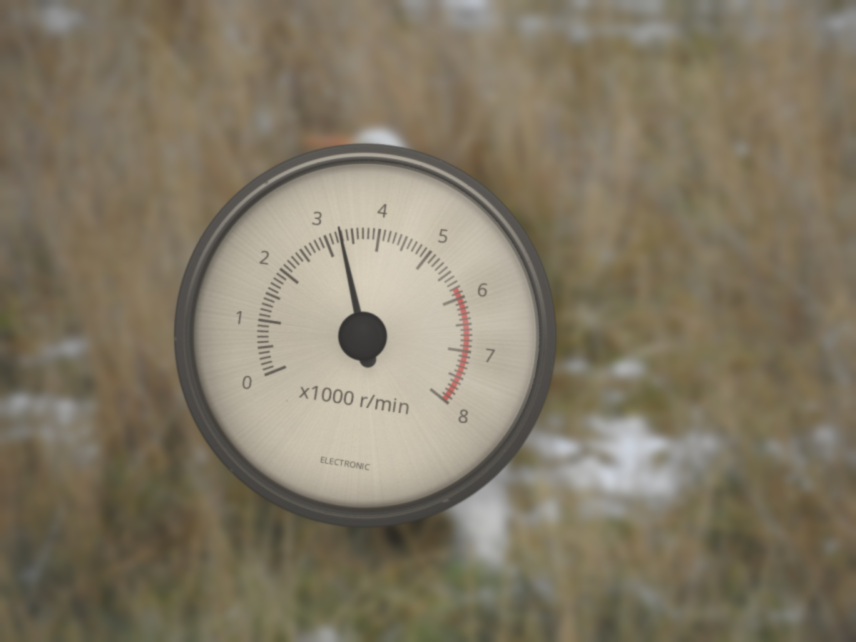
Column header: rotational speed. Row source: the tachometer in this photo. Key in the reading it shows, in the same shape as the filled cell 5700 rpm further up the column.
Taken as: 3300 rpm
